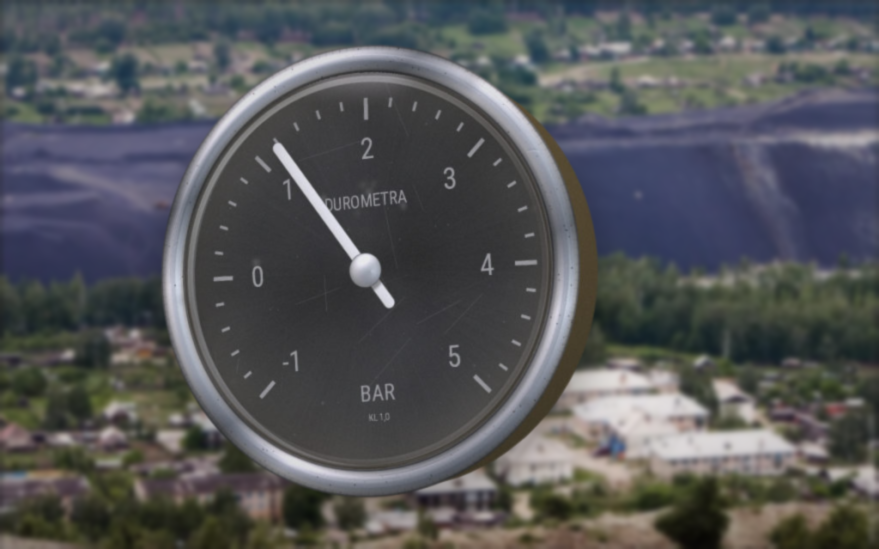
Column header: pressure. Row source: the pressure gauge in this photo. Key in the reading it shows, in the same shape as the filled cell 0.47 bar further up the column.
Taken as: 1.2 bar
